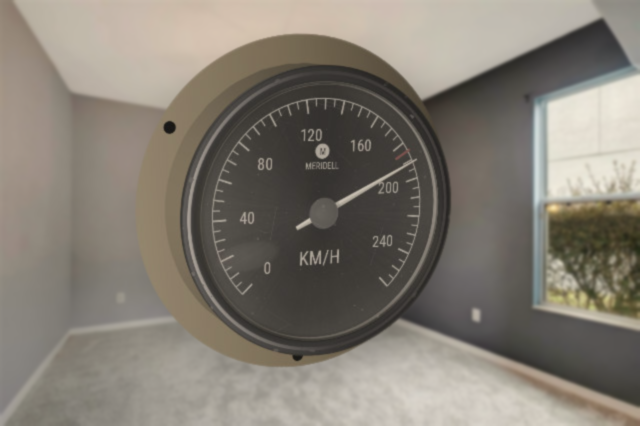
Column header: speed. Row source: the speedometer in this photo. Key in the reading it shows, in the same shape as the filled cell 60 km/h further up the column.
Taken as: 190 km/h
